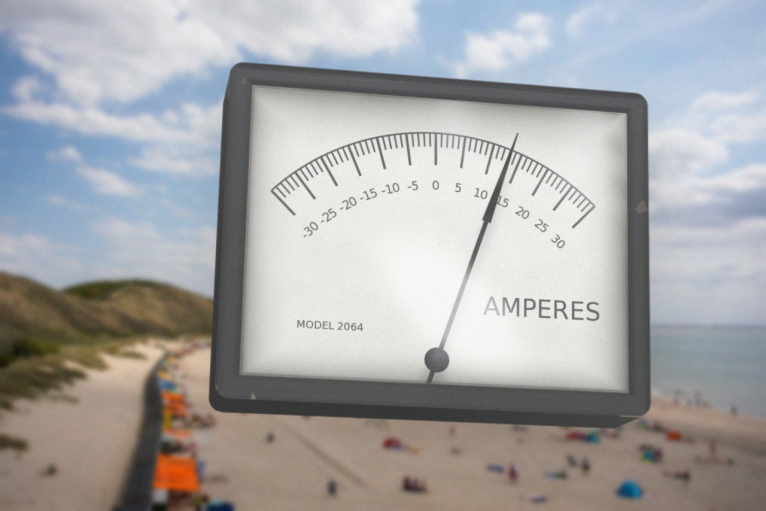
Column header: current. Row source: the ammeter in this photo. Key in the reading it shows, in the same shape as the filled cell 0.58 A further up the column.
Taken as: 13 A
